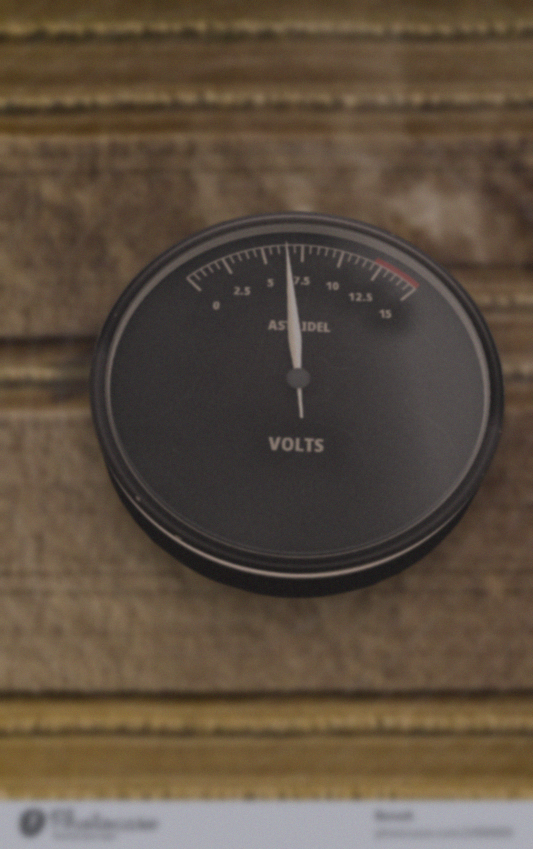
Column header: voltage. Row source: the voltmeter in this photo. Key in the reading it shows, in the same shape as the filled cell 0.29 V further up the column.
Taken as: 6.5 V
